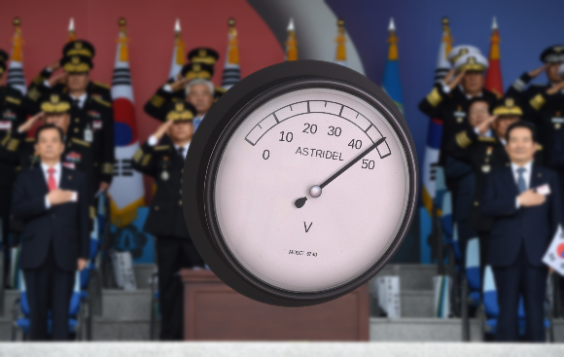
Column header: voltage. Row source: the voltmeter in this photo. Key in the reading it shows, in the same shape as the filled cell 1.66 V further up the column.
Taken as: 45 V
